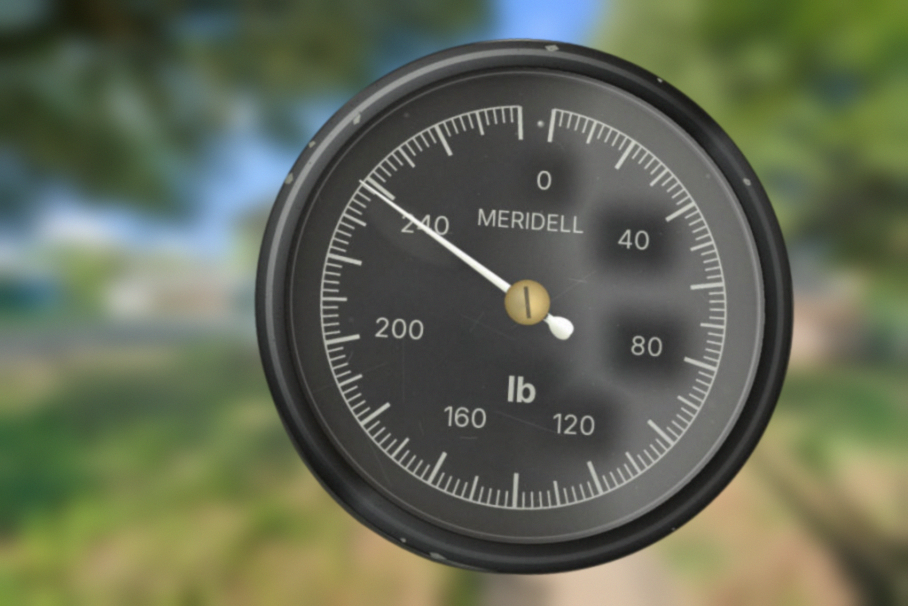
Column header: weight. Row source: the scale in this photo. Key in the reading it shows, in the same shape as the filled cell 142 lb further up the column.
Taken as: 238 lb
